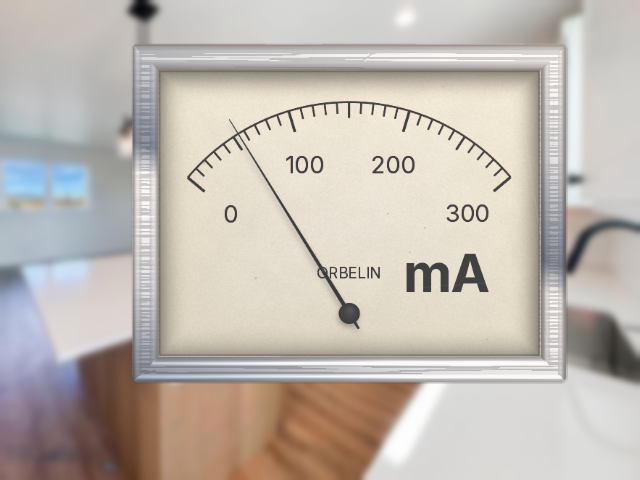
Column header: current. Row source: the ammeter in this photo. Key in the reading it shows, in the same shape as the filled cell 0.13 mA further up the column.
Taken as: 55 mA
